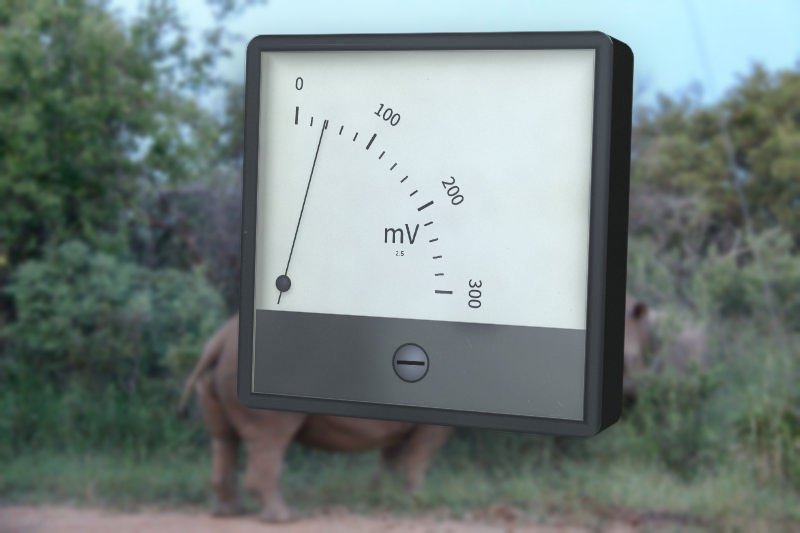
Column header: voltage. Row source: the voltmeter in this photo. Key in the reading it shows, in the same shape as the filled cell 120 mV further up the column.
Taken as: 40 mV
